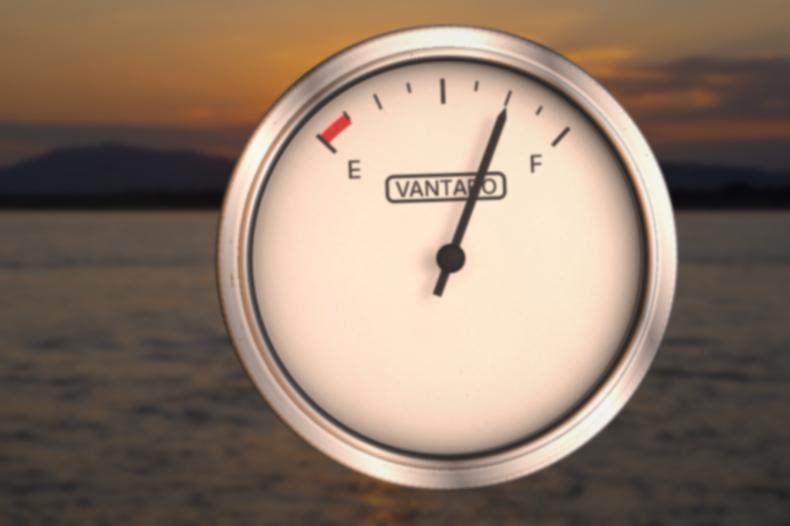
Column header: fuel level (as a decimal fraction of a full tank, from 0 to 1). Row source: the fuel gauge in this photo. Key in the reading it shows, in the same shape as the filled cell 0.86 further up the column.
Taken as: 0.75
